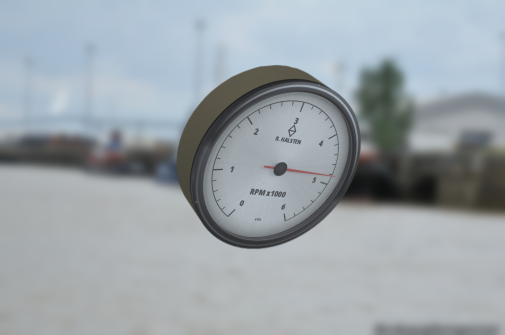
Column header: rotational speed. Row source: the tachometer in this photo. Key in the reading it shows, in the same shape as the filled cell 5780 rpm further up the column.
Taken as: 4800 rpm
